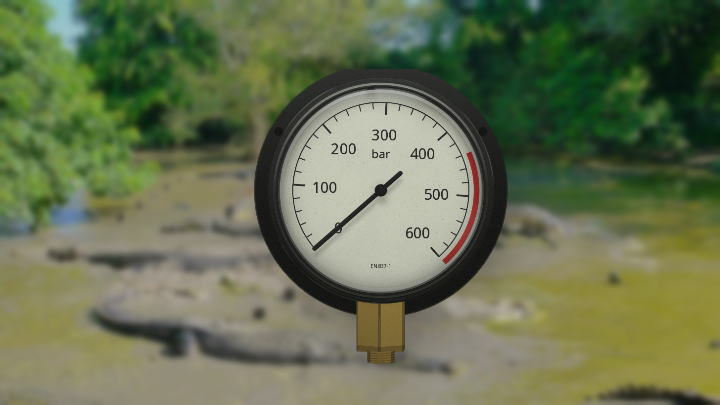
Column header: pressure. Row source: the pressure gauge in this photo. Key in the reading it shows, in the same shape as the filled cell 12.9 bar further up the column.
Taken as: 0 bar
